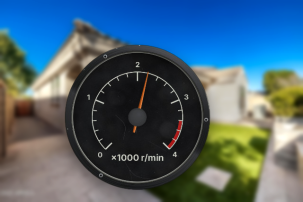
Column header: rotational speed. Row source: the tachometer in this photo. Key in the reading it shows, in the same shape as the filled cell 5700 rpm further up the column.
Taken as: 2200 rpm
